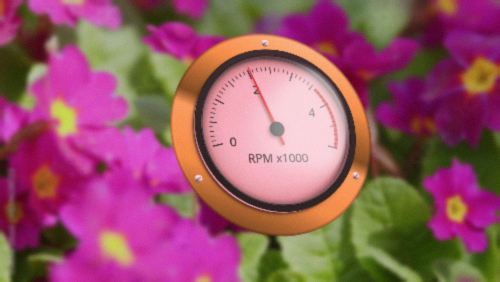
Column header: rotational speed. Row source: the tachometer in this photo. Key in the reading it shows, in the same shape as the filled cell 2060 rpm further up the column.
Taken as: 2000 rpm
